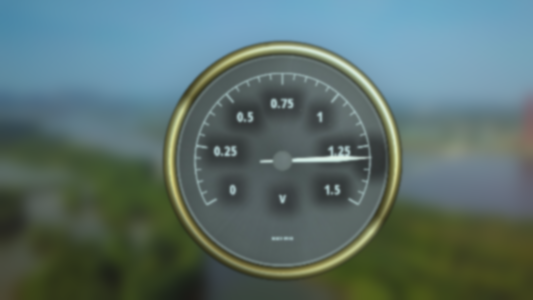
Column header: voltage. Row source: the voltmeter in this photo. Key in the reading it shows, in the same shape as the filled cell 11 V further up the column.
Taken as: 1.3 V
